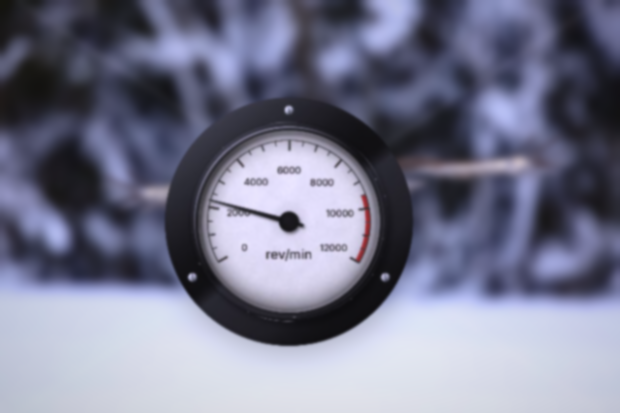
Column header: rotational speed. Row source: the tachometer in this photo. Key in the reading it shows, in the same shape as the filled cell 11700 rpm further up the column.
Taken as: 2250 rpm
